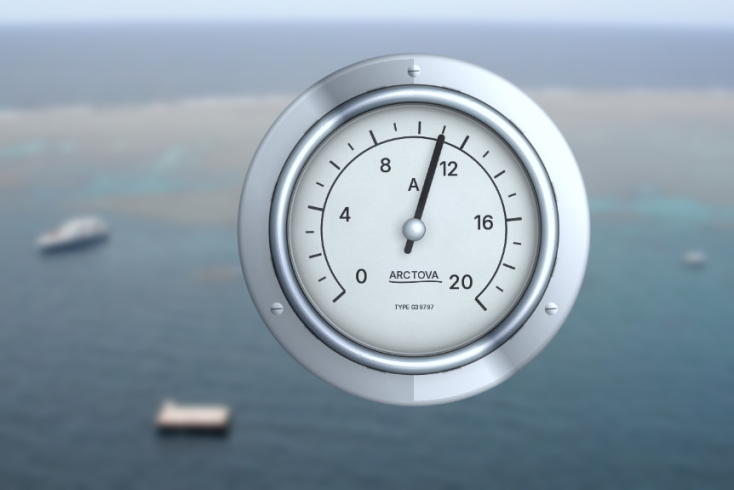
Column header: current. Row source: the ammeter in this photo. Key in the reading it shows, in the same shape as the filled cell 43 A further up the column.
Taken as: 11 A
